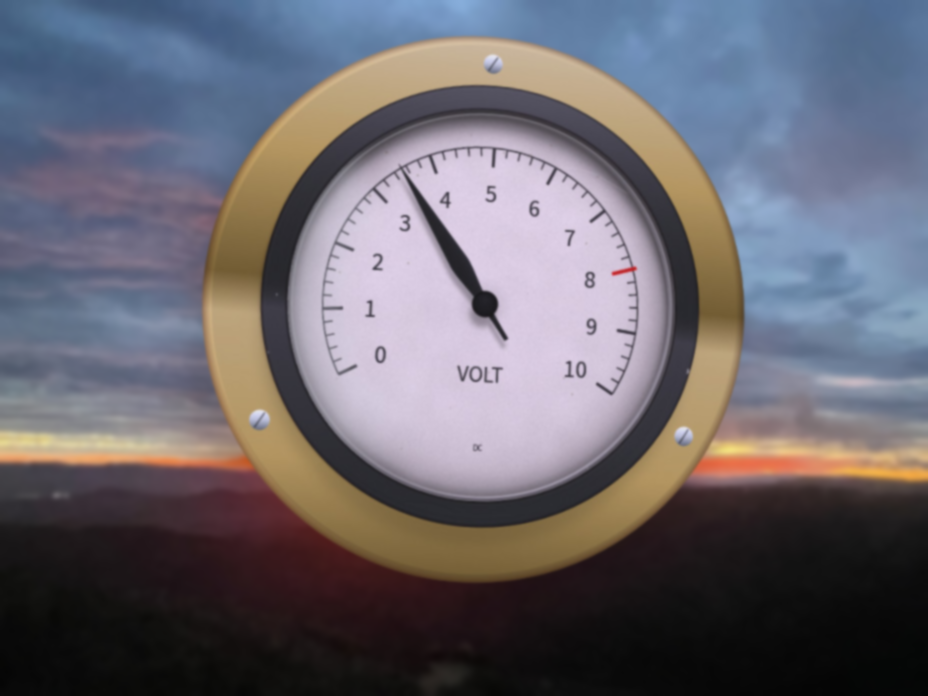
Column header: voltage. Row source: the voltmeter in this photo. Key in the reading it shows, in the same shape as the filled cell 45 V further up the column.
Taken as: 3.5 V
